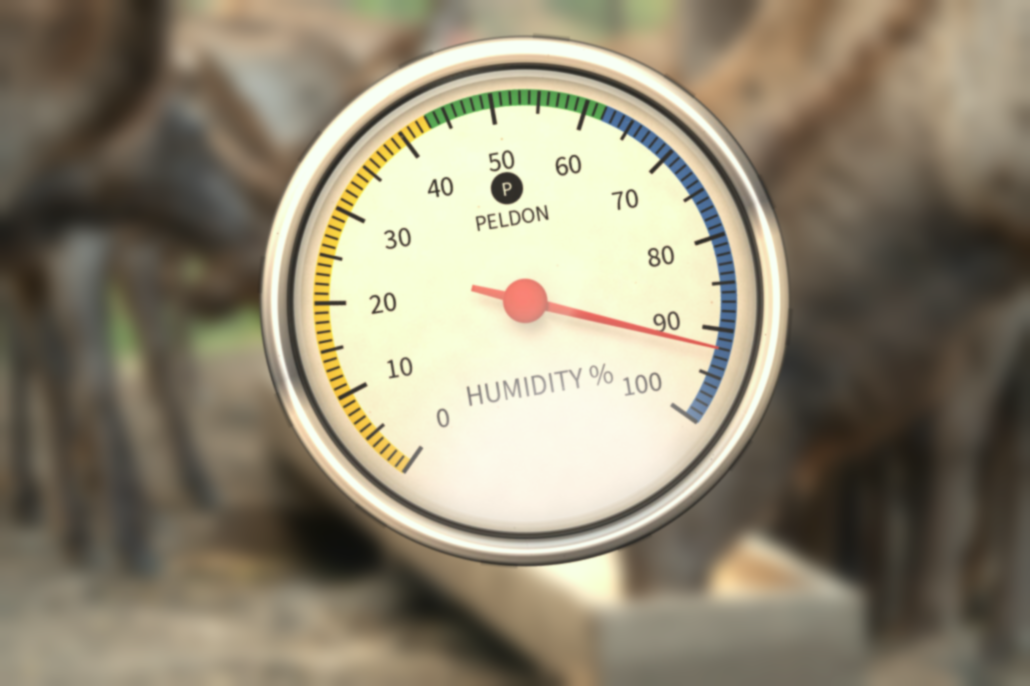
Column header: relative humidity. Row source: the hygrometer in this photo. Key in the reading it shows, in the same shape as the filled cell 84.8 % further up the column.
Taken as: 92 %
